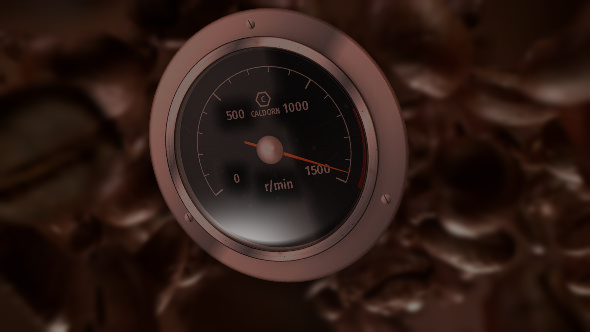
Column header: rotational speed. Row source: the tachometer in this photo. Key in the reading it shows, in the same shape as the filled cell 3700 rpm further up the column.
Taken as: 1450 rpm
